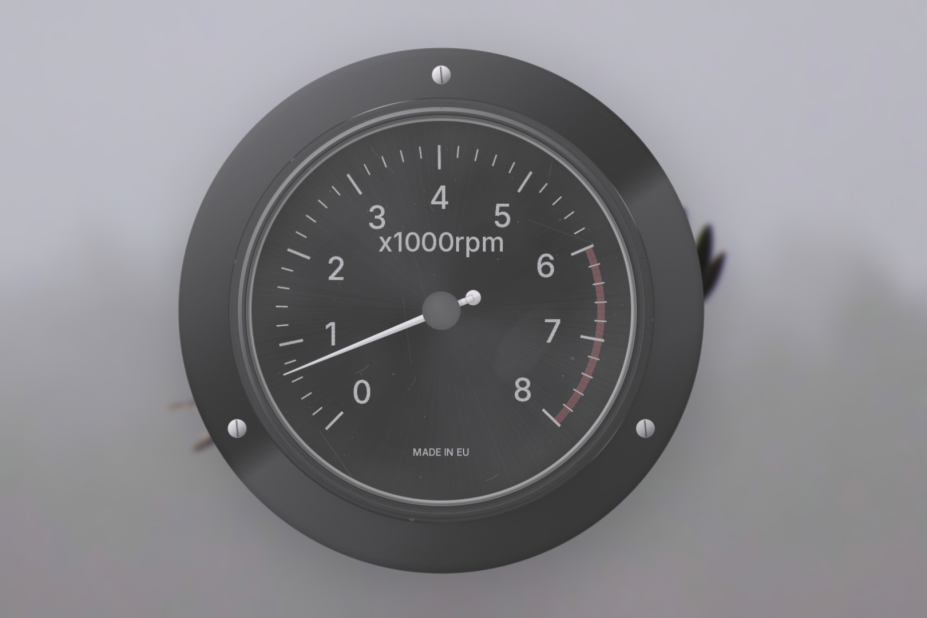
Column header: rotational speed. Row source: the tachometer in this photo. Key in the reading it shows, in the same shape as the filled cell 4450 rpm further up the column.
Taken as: 700 rpm
